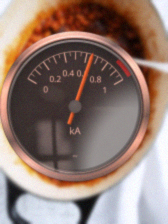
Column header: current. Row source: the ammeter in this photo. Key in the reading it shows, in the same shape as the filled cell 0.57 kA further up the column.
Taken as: 0.65 kA
